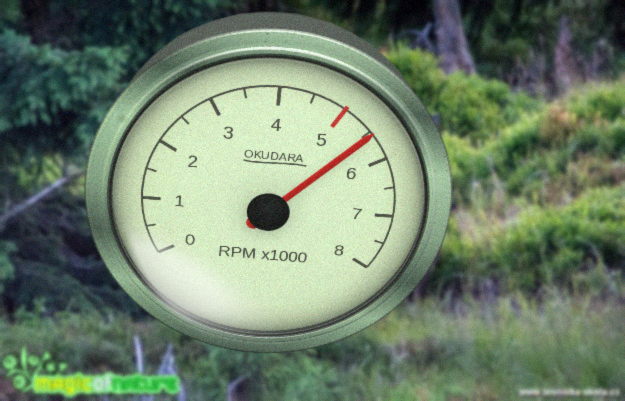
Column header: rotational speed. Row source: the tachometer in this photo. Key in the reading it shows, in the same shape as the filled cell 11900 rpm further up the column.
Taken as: 5500 rpm
